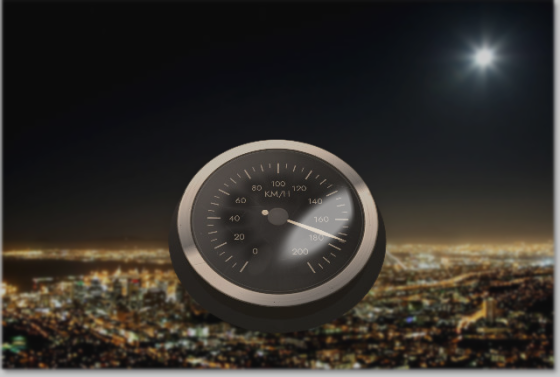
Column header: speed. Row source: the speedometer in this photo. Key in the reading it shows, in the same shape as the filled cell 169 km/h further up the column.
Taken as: 175 km/h
